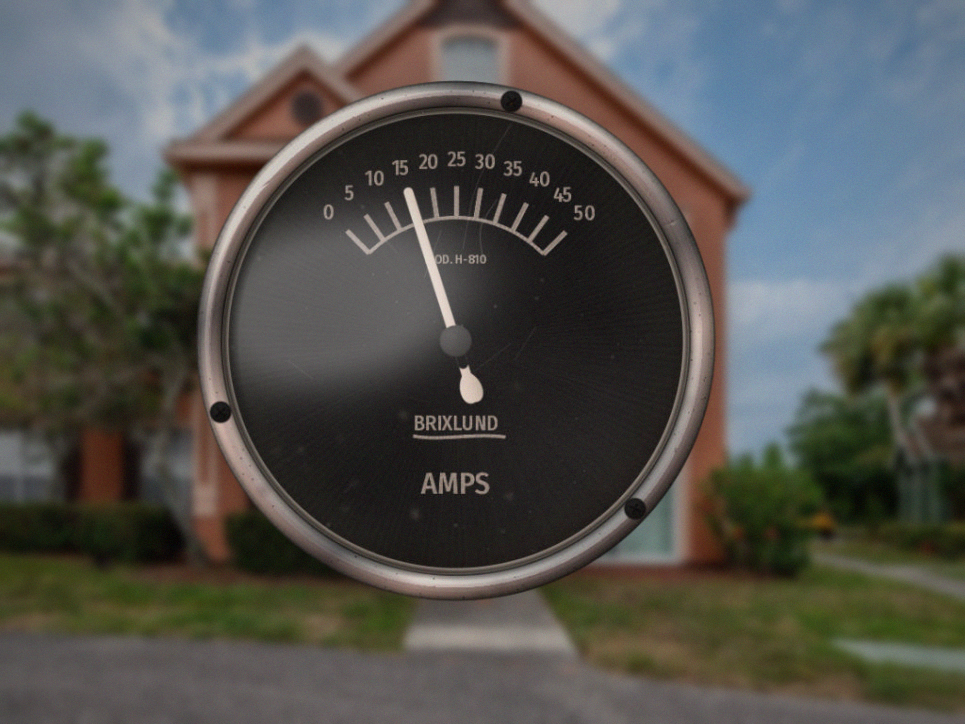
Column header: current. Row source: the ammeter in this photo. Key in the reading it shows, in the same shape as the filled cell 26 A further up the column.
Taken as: 15 A
